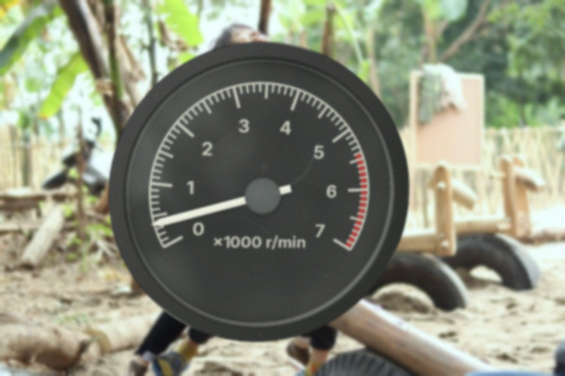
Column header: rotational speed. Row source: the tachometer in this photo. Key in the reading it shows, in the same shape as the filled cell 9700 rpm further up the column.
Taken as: 400 rpm
